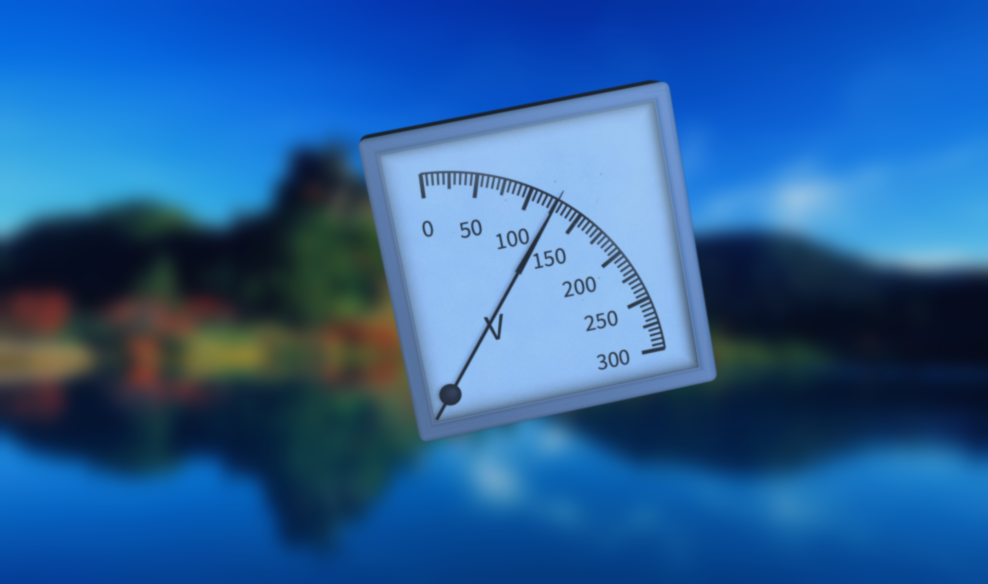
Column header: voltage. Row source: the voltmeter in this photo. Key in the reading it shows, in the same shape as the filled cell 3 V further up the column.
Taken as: 125 V
